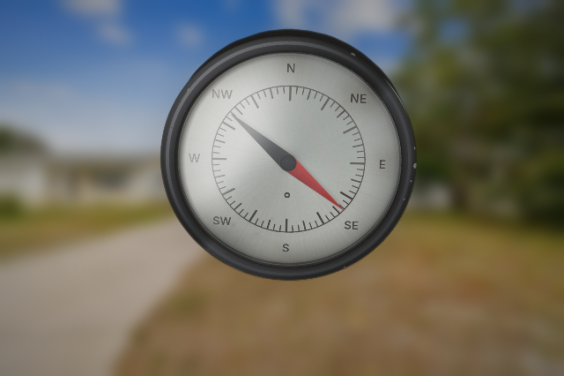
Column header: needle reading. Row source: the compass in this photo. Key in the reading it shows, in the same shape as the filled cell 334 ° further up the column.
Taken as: 130 °
